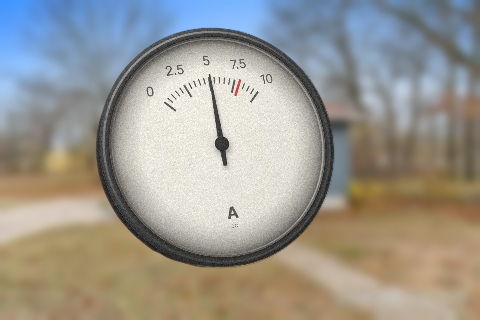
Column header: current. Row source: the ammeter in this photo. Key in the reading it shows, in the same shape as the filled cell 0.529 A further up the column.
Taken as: 5 A
